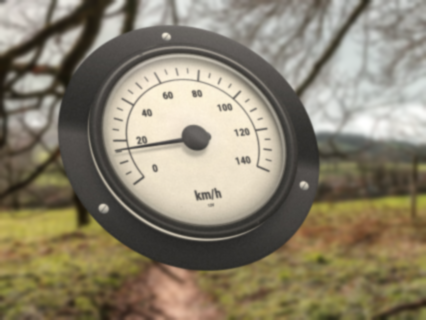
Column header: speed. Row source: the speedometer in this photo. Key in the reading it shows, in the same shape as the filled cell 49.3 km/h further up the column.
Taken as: 15 km/h
